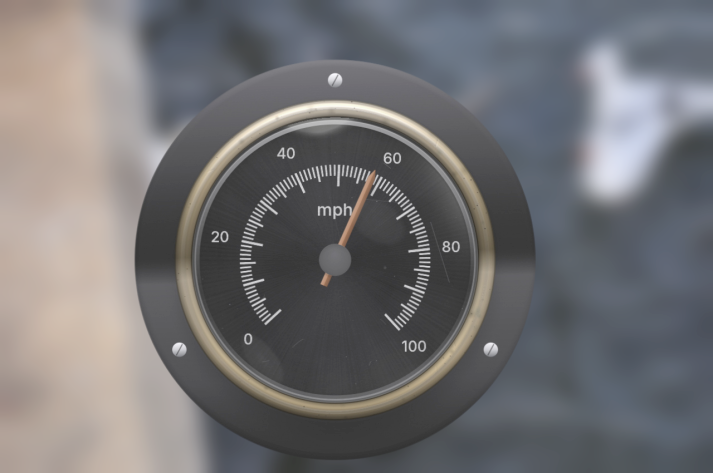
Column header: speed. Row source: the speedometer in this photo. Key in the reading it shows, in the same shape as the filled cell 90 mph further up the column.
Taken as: 58 mph
